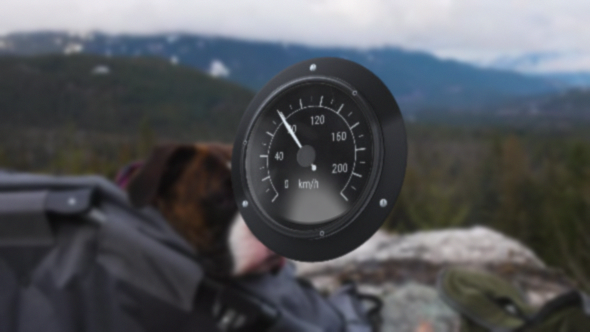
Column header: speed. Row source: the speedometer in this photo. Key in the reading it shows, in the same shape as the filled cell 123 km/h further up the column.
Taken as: 80 km/h
